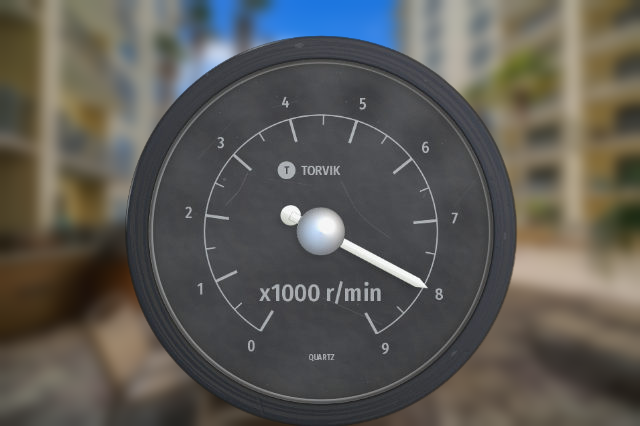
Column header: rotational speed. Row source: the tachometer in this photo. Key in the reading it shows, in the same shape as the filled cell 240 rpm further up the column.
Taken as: 8000 rpm
